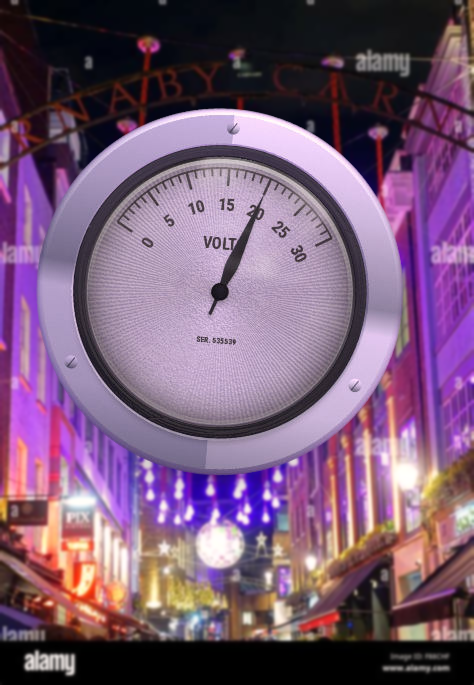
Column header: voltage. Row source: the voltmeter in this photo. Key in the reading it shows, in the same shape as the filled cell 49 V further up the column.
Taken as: 20 V
